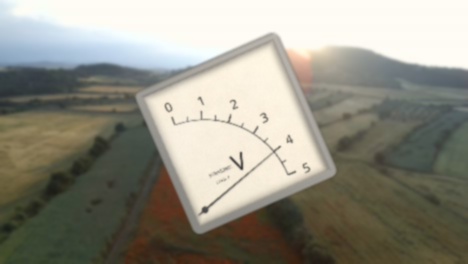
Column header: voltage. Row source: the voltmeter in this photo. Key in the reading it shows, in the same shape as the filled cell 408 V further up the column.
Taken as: 4 V
